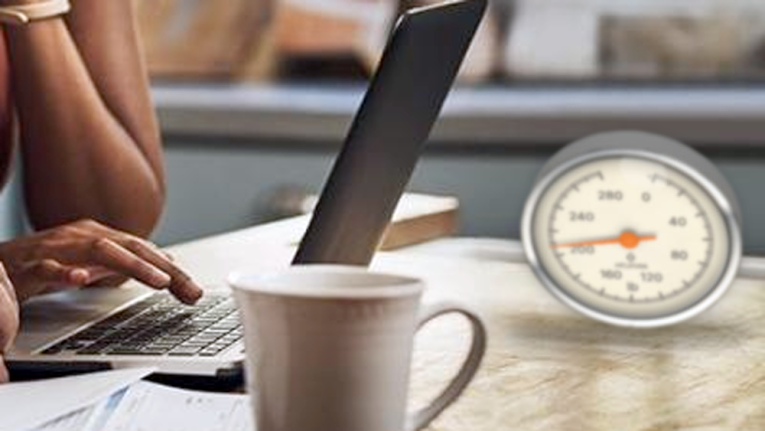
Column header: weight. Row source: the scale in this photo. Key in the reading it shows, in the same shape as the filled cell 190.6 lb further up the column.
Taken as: 210 lb
